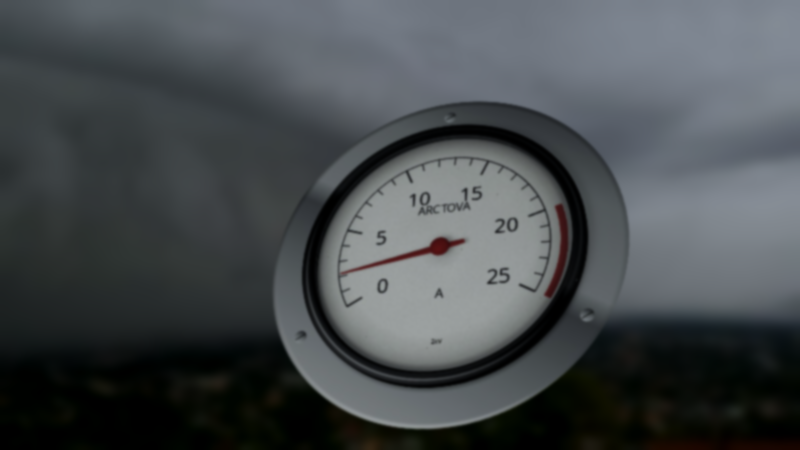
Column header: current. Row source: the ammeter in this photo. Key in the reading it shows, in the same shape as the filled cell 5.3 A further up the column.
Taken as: 2 A
